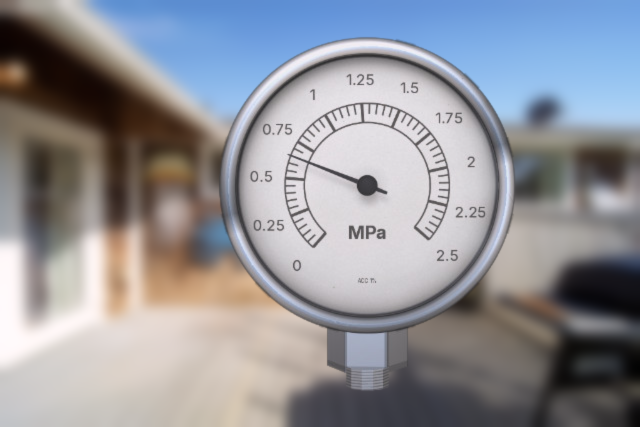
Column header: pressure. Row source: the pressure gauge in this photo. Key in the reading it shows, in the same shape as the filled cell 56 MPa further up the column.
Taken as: 0.65 MPa
